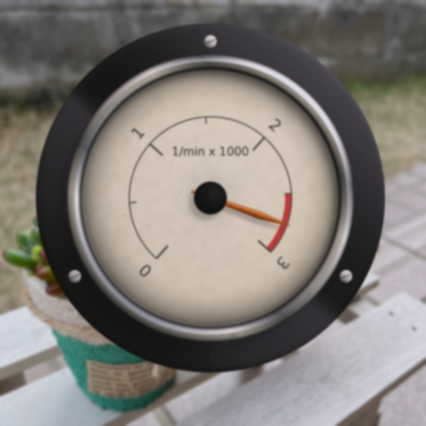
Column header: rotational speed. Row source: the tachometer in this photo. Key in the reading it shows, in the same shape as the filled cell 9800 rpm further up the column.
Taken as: 2750 rpm
